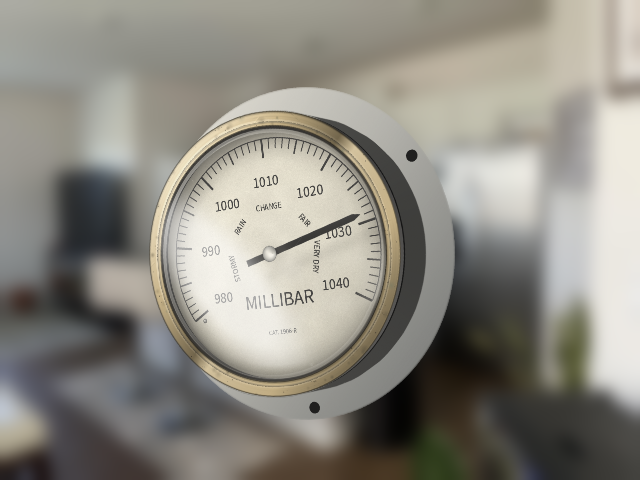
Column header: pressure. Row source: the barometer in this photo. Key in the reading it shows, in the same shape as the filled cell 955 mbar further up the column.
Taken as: 1029 mbar
